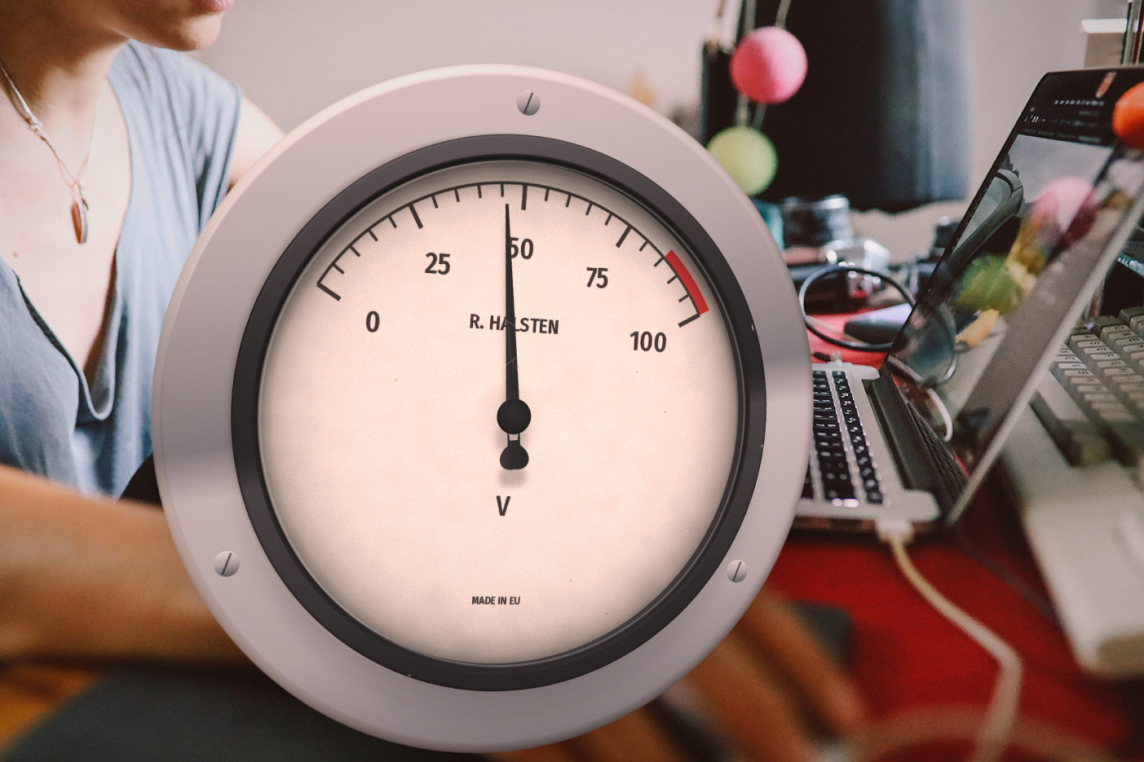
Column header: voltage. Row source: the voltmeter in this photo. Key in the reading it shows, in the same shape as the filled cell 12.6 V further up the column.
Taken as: 45 V
